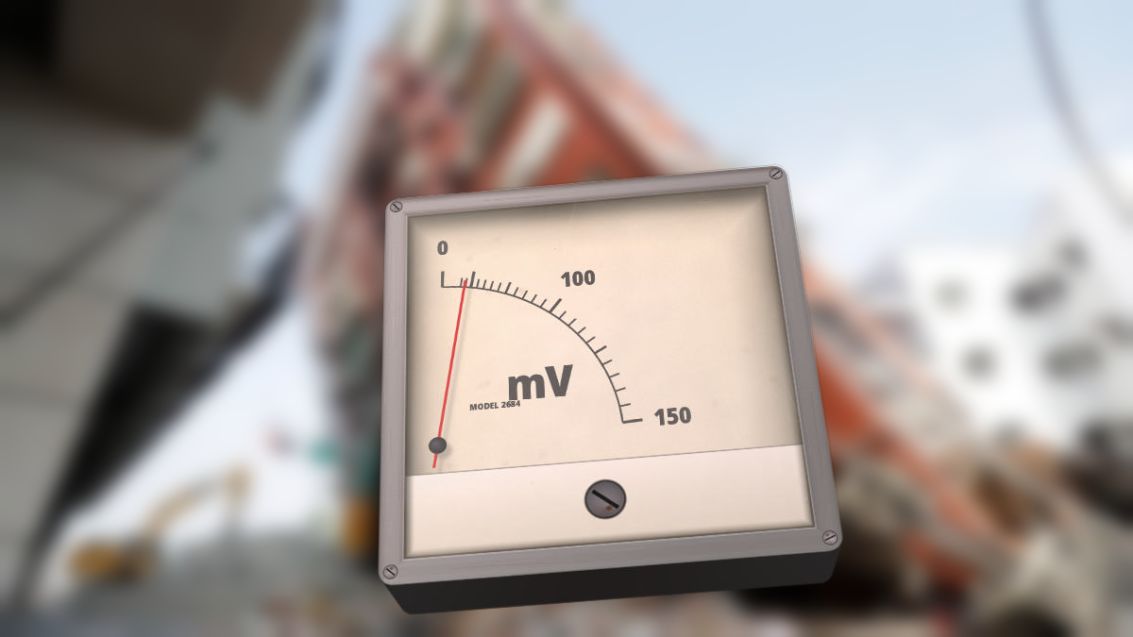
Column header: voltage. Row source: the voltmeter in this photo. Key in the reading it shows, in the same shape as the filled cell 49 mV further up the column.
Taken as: 45 mV
